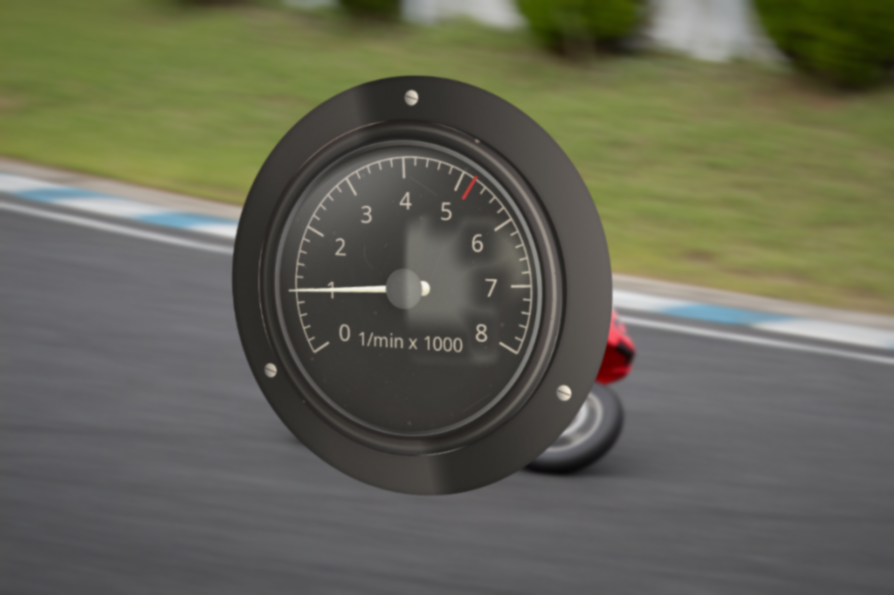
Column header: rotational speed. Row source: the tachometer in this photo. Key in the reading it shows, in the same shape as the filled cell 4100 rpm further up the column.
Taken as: 1000 rpm
